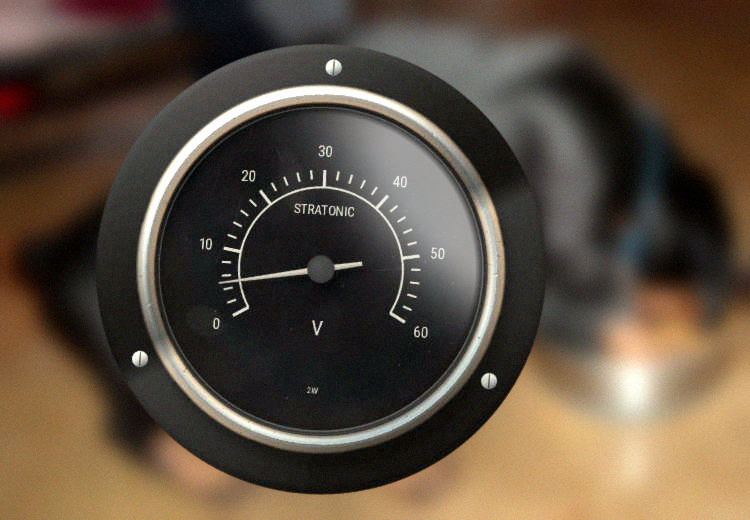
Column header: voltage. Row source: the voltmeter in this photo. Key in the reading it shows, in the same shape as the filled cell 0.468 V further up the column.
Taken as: 5 V
